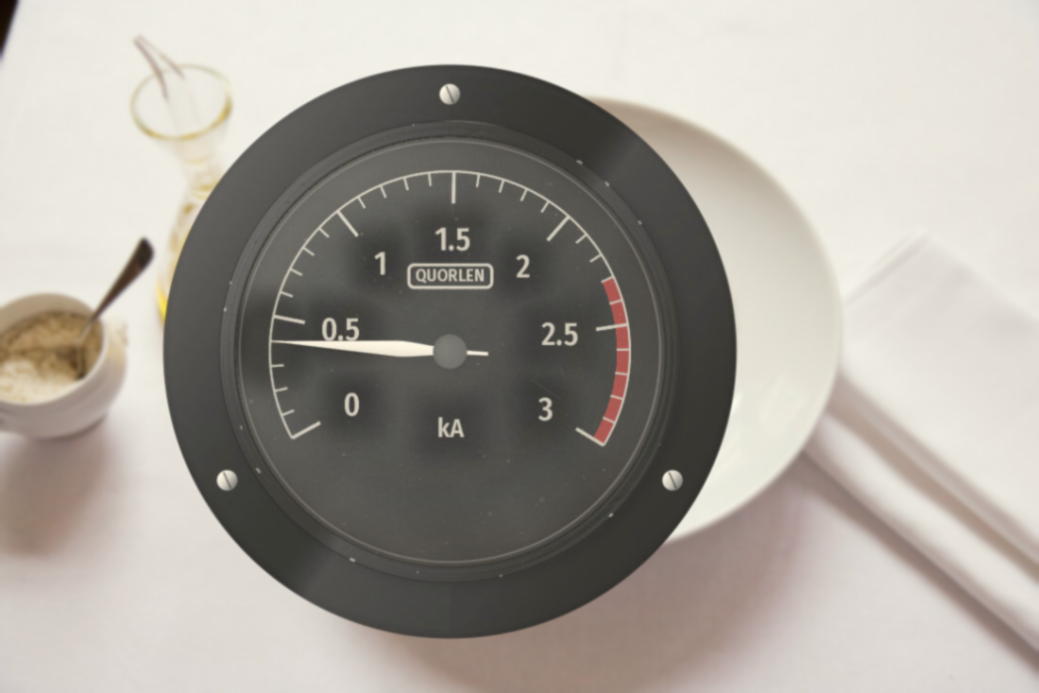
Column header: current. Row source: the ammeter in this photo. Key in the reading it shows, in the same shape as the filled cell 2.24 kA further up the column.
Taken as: 0.4 kA
